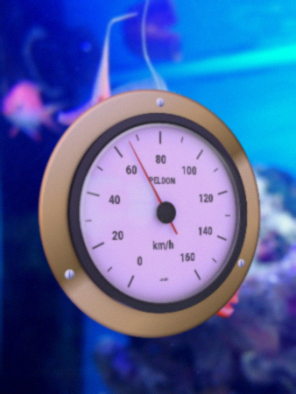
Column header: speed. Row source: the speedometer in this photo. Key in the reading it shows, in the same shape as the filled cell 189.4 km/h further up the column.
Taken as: 65 km/h
